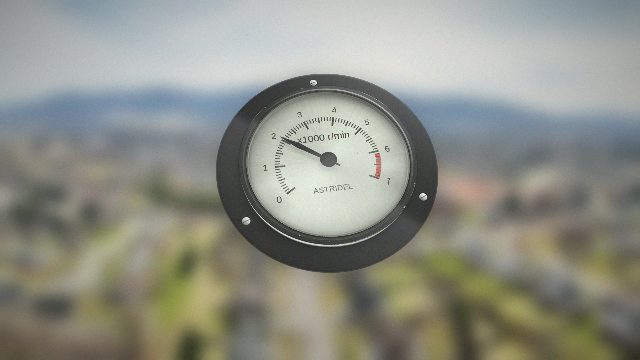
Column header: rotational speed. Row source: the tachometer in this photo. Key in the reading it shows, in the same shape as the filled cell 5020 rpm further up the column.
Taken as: 2000 rpm
